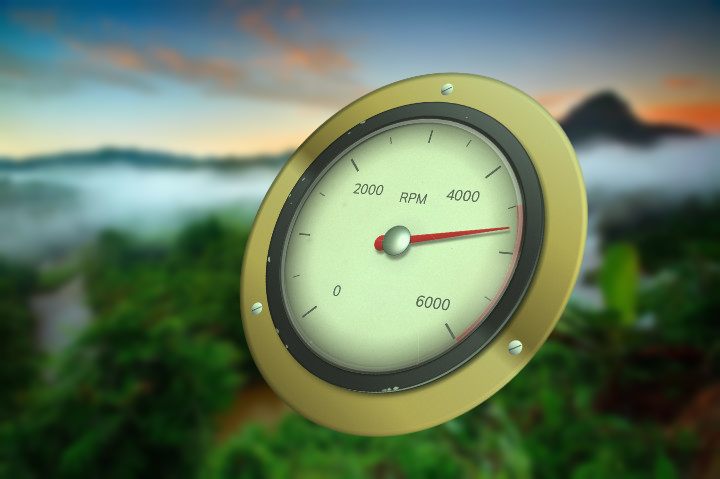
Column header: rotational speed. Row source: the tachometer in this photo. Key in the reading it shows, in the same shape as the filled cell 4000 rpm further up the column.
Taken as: 4750 rpm
